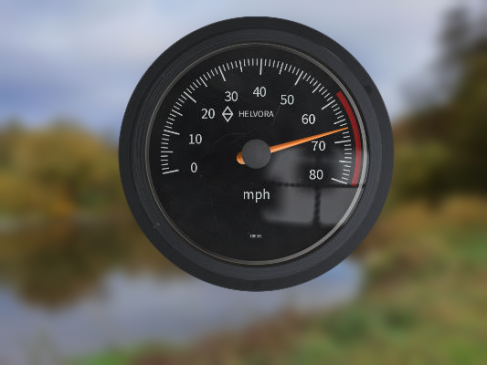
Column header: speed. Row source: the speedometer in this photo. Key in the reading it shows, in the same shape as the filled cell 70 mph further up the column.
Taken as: 67 mph
